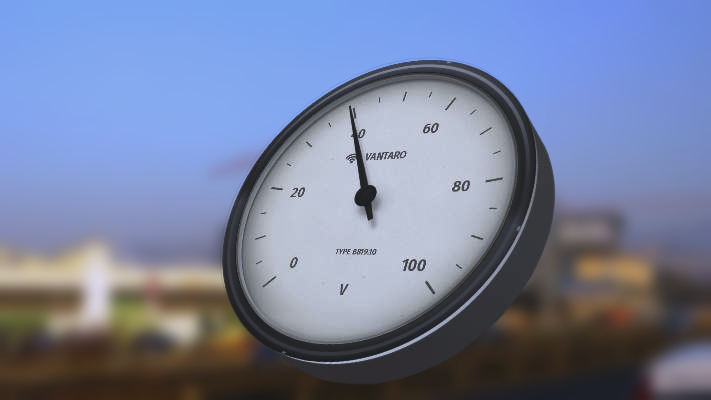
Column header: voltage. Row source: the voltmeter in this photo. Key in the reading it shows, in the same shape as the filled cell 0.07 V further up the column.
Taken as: 40 V
